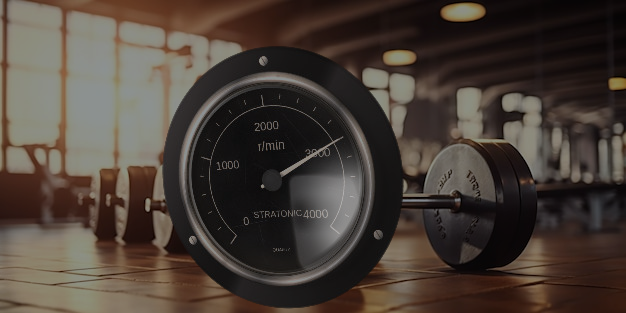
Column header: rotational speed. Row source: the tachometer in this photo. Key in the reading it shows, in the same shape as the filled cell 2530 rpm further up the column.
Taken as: 3000 rpm
